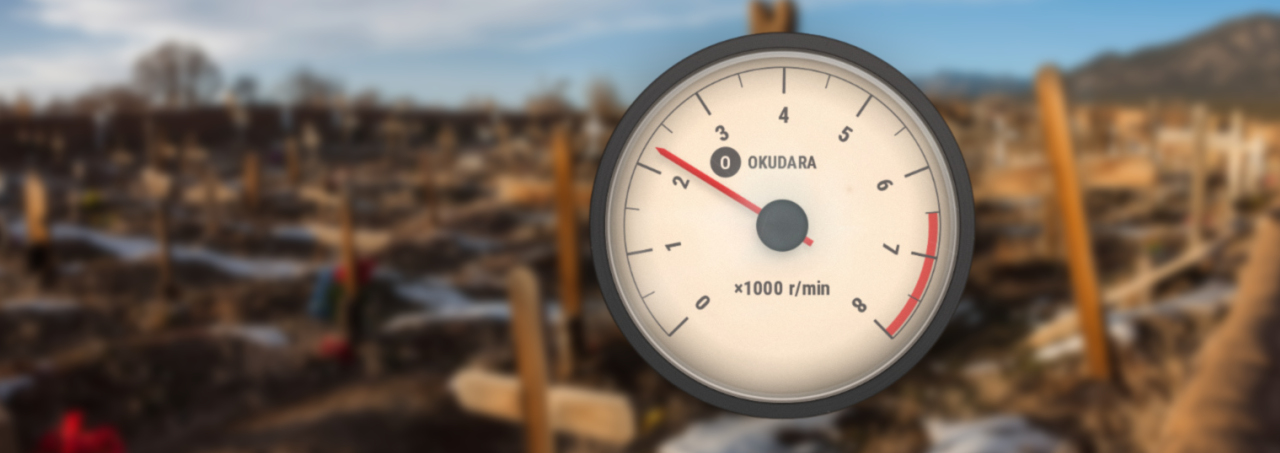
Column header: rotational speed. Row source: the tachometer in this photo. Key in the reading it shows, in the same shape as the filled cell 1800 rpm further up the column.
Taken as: 2250 rpm
